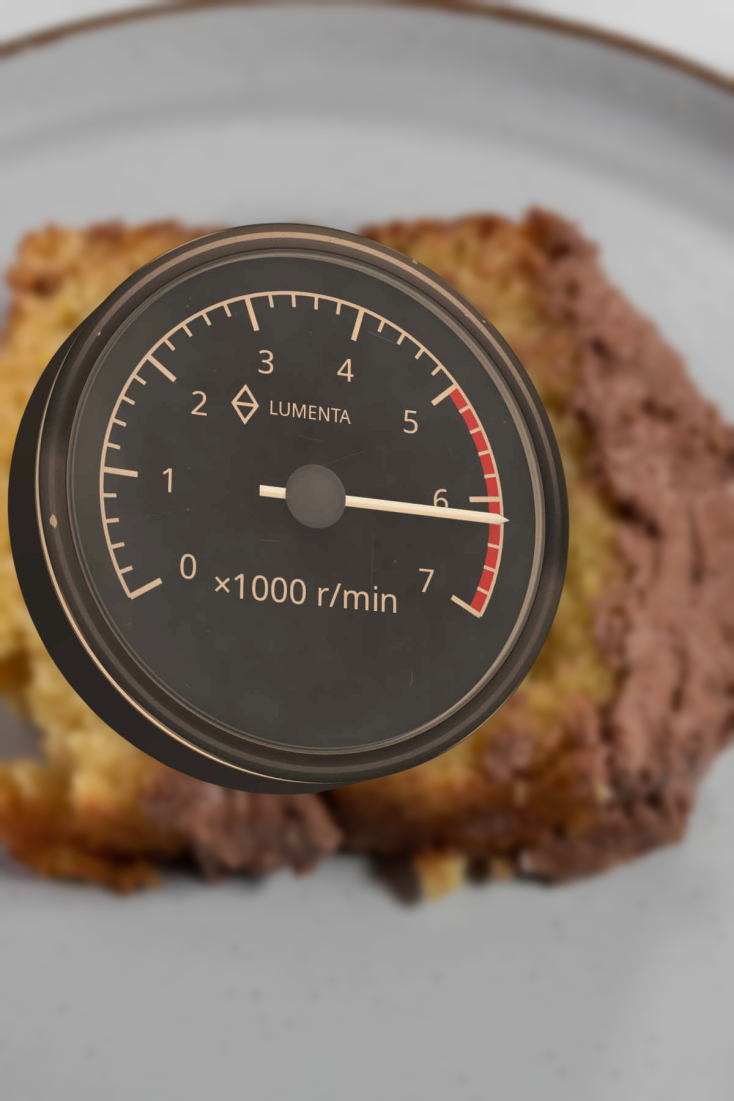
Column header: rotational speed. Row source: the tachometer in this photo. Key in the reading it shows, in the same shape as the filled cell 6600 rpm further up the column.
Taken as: 6200 rpm
